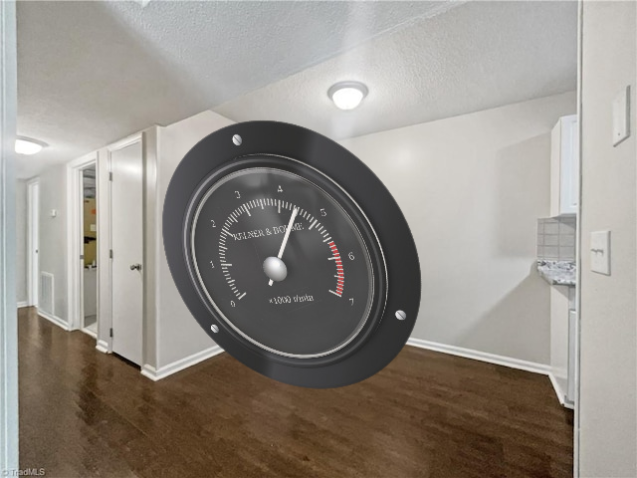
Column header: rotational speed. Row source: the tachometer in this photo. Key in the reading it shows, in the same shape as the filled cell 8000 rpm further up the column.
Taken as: 4500 rpm
